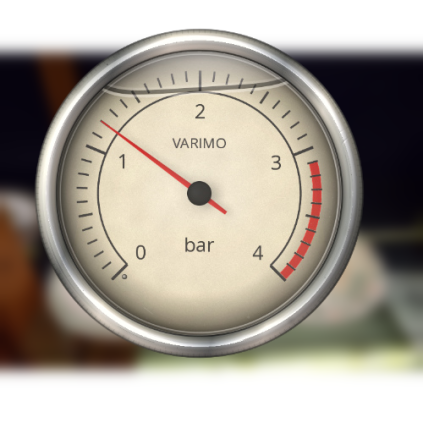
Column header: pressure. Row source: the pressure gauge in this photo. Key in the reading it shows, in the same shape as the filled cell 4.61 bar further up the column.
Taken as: 1.2 bar
